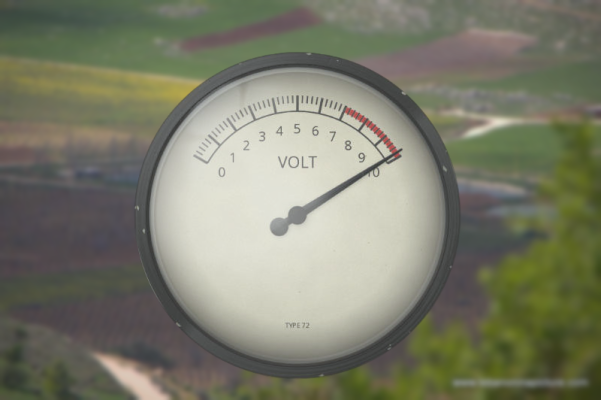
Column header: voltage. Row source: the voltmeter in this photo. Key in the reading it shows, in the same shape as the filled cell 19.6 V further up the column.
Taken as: 9.8 V
